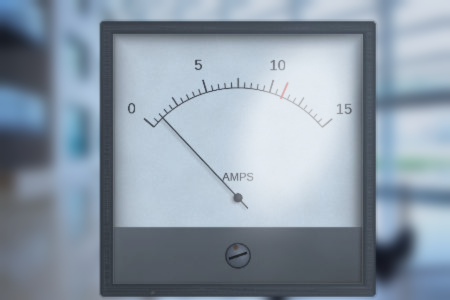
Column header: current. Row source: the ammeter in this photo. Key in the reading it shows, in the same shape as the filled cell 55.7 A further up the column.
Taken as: 1 A
